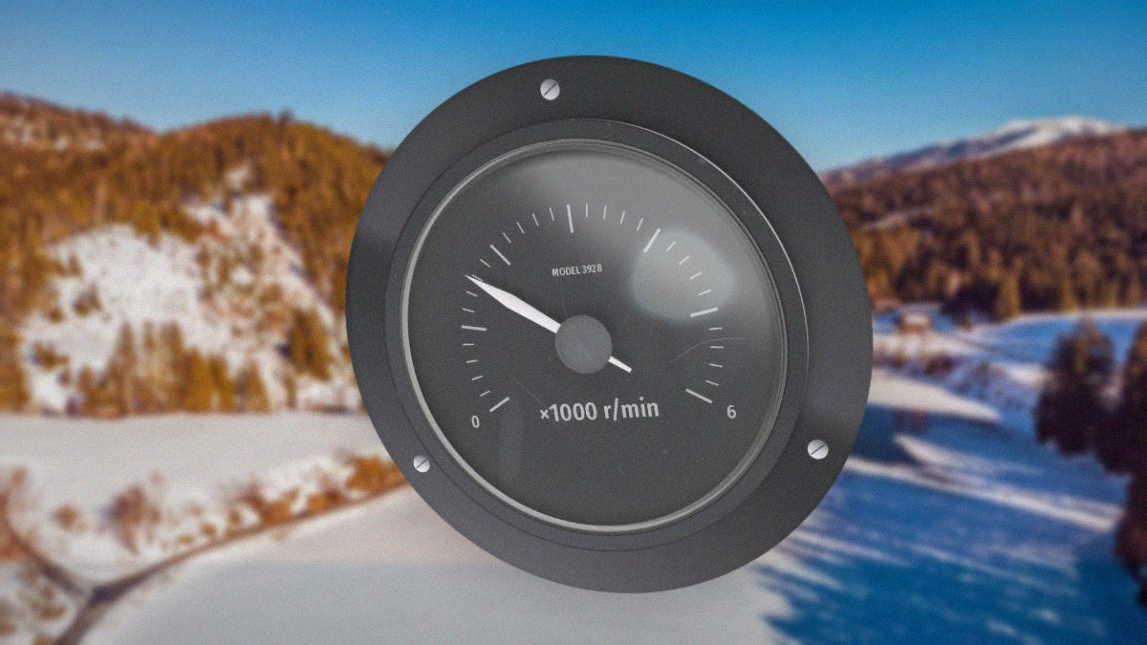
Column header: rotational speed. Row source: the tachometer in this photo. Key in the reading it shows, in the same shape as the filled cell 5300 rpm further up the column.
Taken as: 1600 rpm
